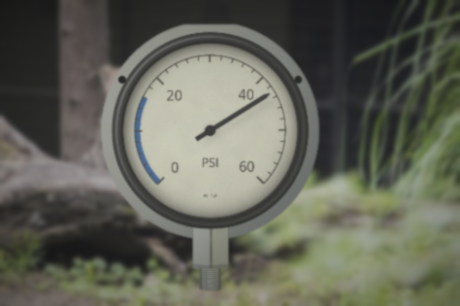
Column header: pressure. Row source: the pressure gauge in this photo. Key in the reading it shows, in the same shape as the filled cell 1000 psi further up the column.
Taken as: 43 psi
